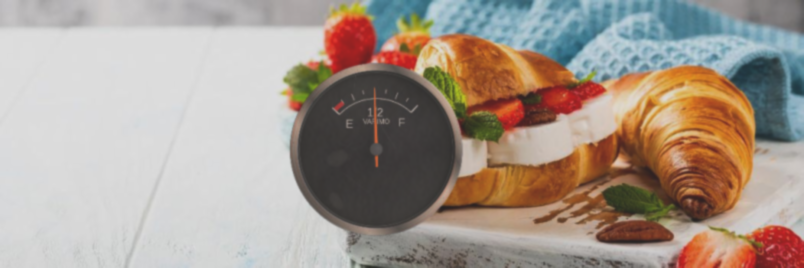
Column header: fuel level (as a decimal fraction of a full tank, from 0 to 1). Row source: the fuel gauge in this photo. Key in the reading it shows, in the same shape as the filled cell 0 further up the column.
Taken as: 0.5
